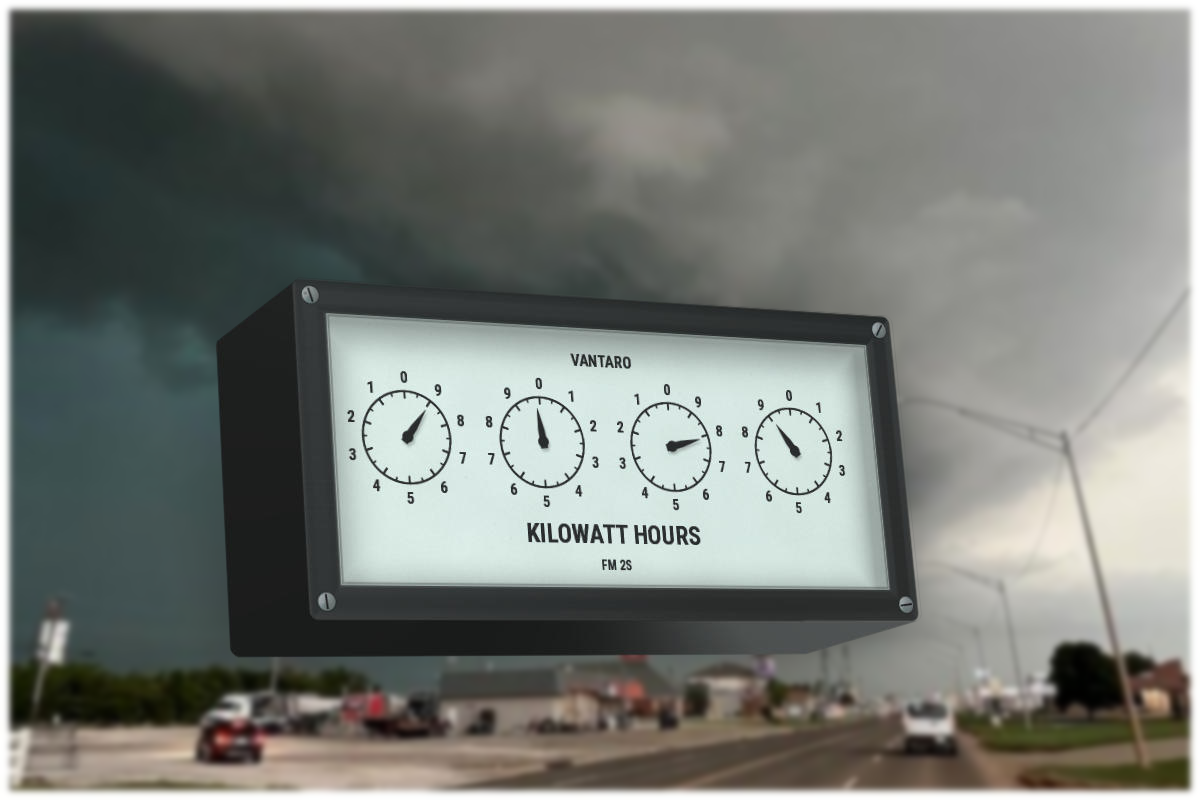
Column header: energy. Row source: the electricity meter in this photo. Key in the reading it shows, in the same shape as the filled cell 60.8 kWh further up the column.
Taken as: 8979 kWh
